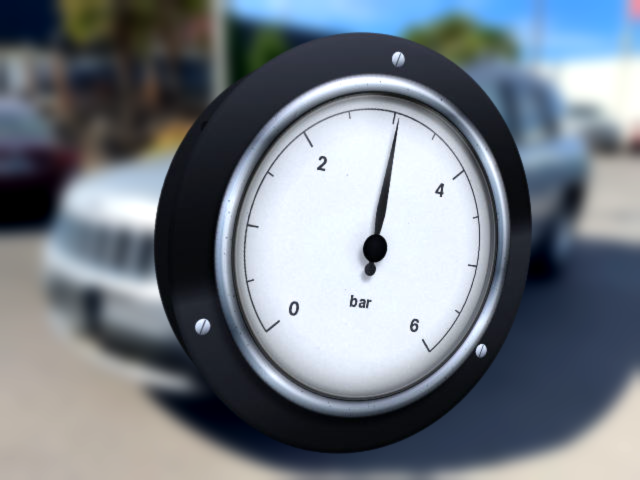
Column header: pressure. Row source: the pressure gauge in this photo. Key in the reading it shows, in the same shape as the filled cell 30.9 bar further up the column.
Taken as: 3 bar
